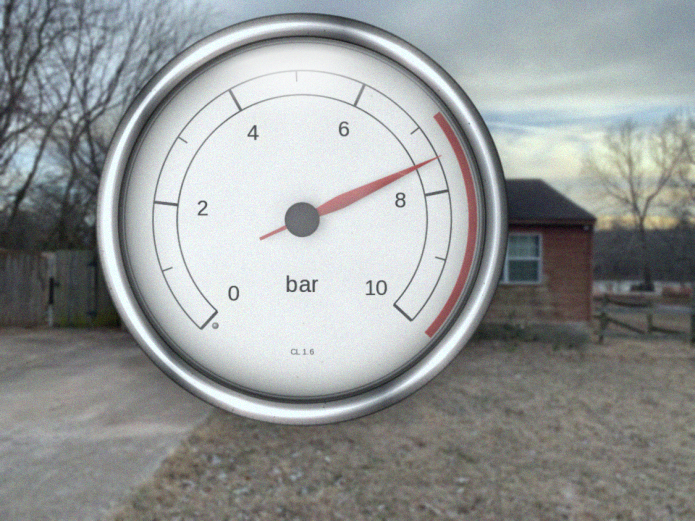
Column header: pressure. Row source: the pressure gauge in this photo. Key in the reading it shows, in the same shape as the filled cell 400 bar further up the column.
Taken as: 7.5 bar
